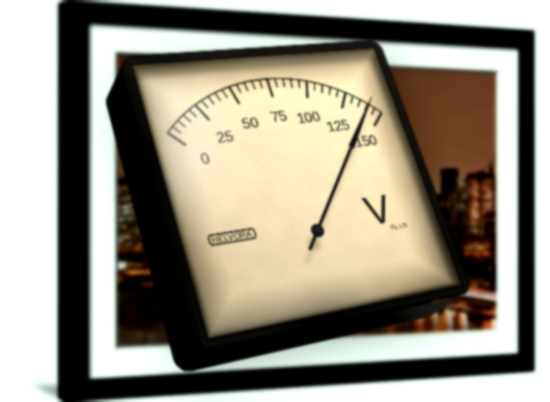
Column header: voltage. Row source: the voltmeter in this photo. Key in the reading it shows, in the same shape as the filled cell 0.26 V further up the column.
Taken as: 140 V
